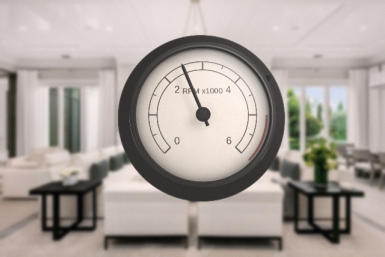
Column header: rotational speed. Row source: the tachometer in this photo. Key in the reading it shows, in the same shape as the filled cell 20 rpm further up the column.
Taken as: 2500 rpm
